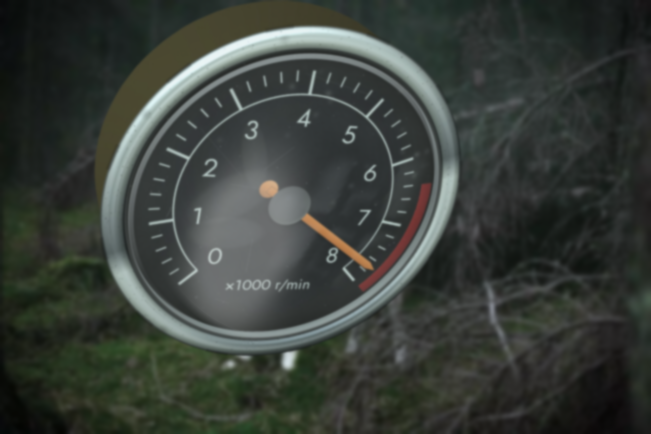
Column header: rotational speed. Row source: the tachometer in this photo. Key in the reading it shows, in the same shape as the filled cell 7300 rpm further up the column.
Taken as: 7700 rpm
